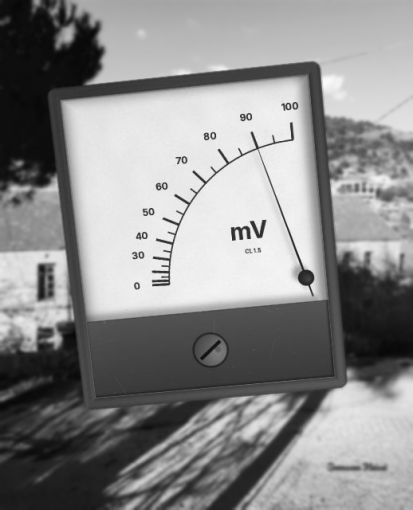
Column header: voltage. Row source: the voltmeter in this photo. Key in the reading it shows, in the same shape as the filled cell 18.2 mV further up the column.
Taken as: 90 mV
